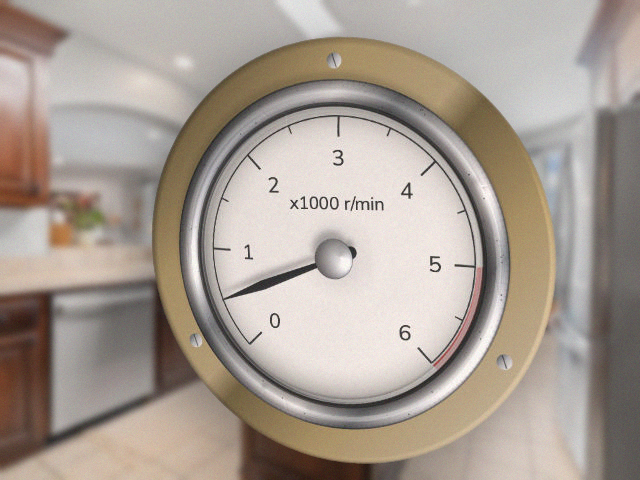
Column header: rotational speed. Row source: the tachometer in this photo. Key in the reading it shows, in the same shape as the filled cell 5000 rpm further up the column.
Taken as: 500 rpm
